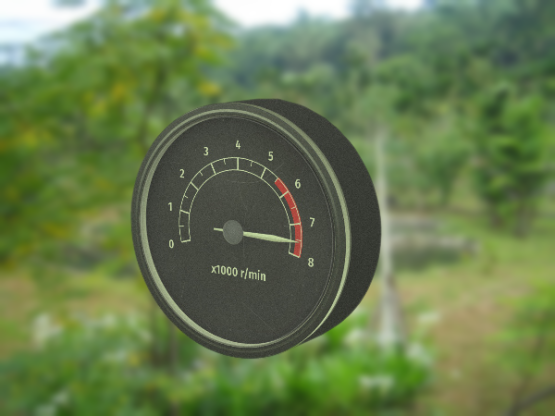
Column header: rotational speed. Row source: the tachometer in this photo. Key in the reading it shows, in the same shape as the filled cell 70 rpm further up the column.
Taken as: 7500 rpm
